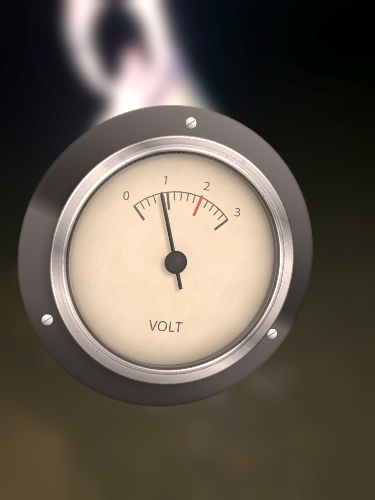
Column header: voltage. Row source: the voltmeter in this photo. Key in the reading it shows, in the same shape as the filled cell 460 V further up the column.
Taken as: 0.8 V
